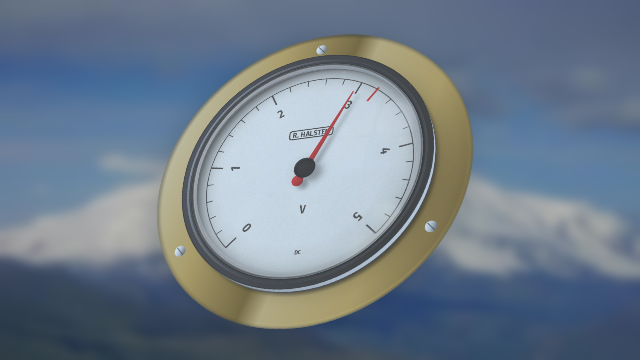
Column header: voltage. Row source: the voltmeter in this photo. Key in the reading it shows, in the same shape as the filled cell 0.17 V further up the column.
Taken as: 3 V
